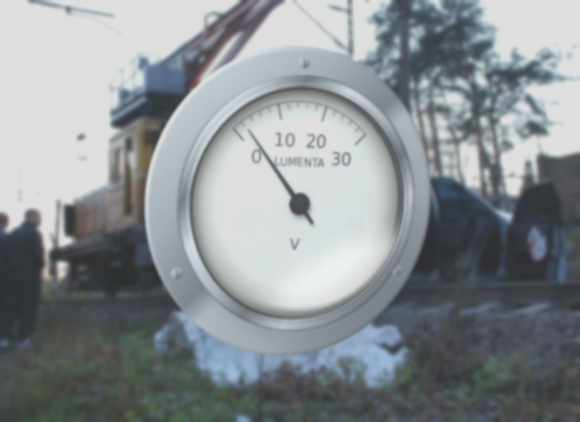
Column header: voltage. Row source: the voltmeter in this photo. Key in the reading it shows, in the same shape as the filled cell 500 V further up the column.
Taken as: 2 V
